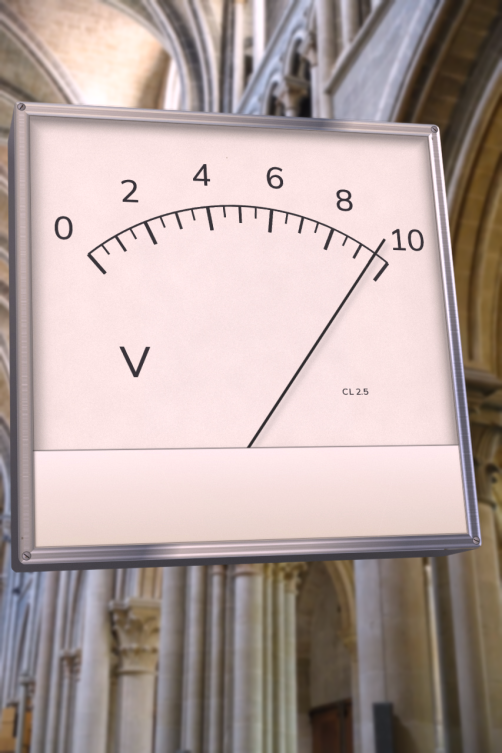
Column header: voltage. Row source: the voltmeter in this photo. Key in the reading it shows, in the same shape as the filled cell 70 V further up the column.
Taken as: 9.5 V
